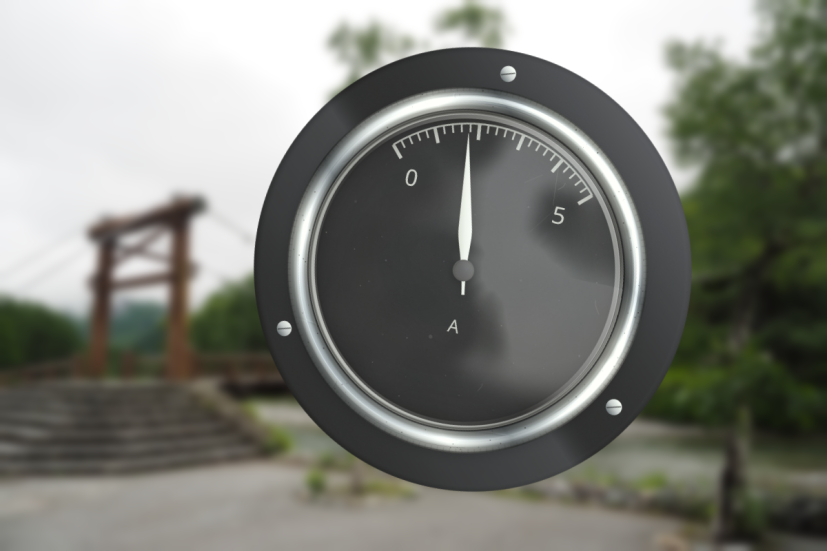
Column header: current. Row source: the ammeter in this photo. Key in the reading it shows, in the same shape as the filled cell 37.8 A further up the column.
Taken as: 1.8 A
